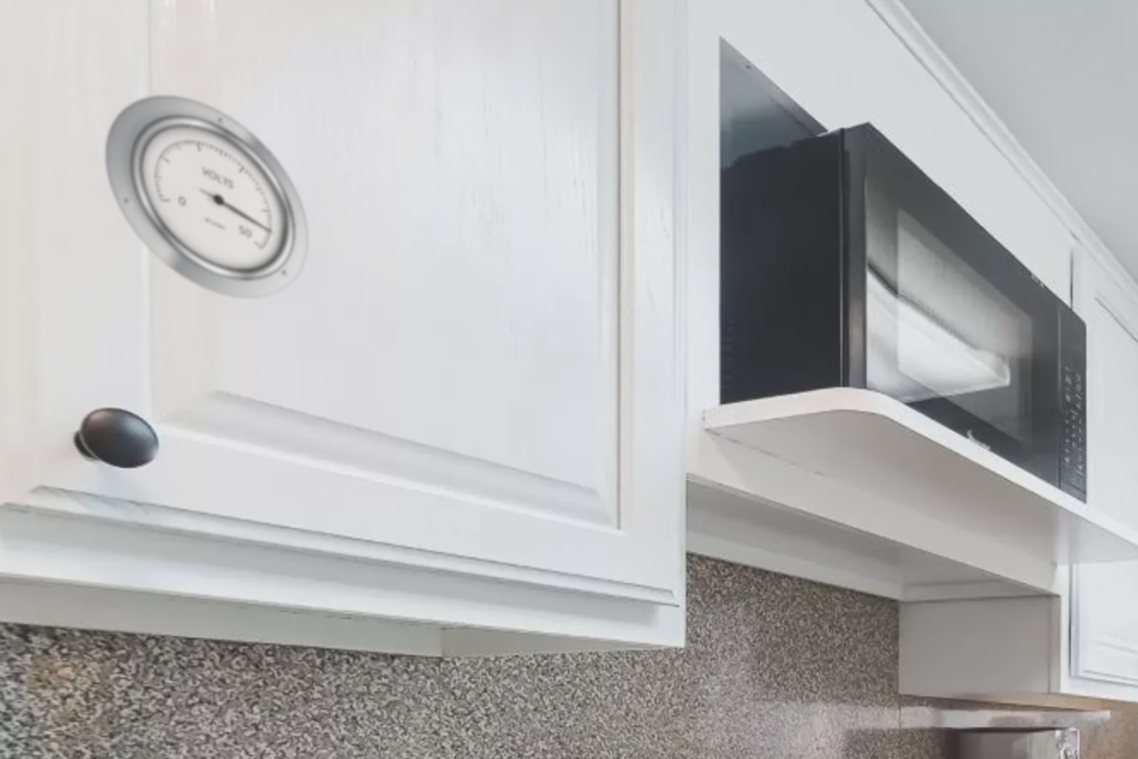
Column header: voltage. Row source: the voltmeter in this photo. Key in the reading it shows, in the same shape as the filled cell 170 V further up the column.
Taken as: 45 V
